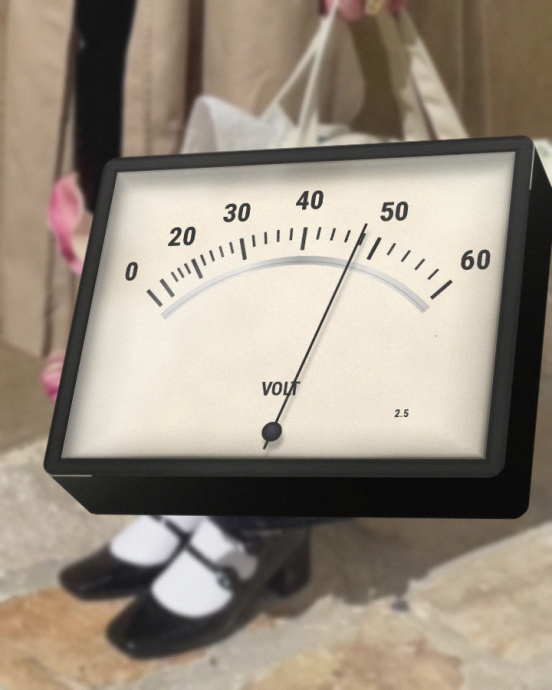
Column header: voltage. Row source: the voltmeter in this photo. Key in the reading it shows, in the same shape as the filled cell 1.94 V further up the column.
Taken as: 48 V
